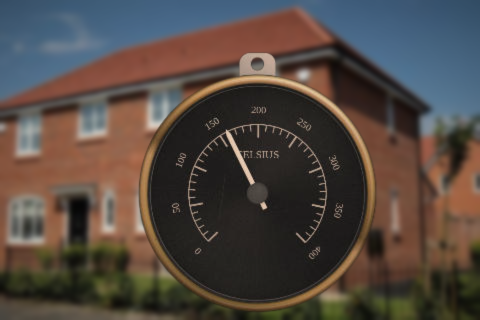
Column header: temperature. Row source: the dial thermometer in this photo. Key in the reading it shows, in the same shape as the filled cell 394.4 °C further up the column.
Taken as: 160 °C
